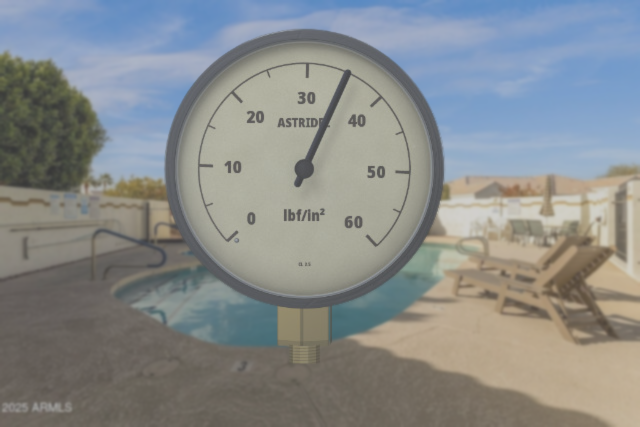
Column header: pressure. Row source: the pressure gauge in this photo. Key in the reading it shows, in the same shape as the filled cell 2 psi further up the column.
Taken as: 35 psi
